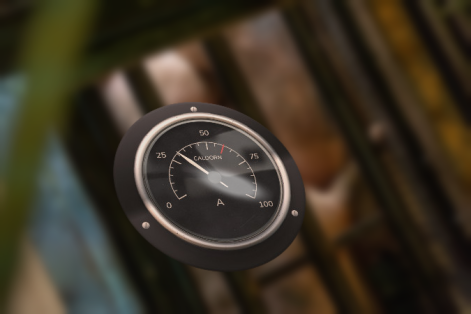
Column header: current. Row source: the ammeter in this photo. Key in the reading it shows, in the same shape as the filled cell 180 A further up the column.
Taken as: 30 A
